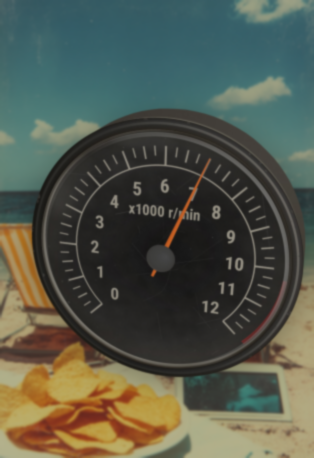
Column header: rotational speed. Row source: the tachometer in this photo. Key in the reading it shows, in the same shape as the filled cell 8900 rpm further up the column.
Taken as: 7000 rpm
